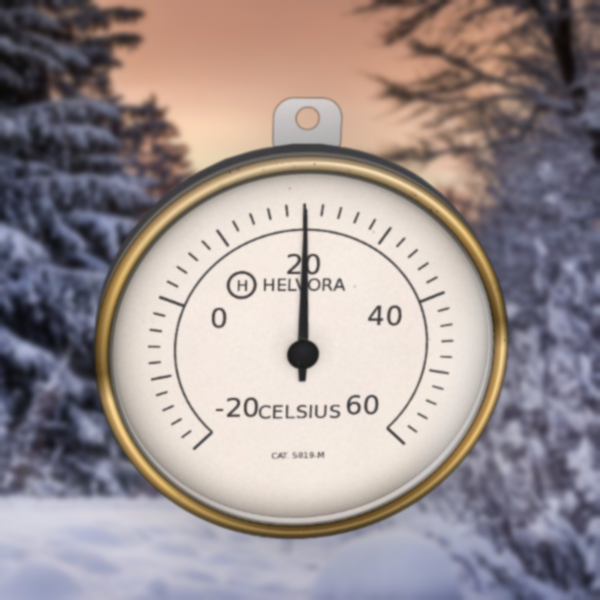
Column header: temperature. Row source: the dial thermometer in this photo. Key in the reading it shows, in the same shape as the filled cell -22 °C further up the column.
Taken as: 20 °C
